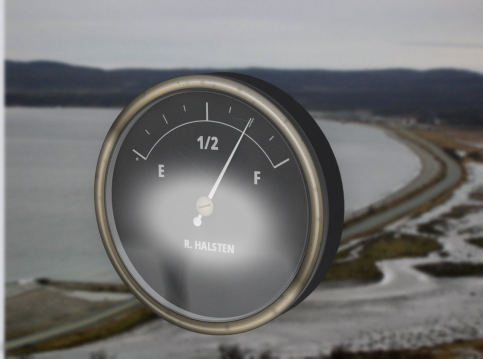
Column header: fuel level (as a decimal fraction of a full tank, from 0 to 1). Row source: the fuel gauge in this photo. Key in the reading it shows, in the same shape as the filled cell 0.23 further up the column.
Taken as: 0.75
